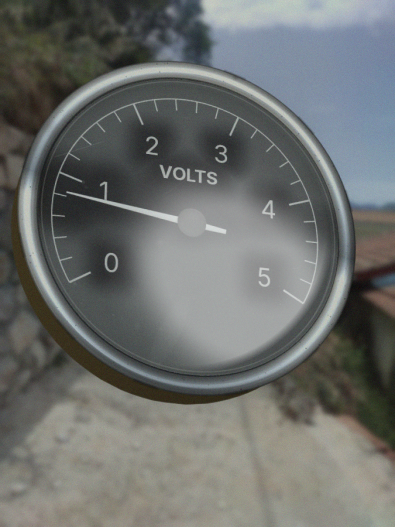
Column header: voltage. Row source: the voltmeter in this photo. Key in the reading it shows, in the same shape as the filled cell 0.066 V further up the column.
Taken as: 0.8 V
